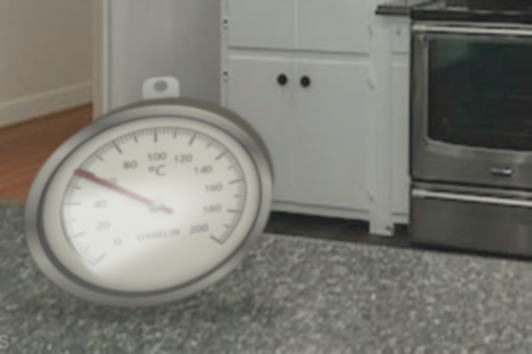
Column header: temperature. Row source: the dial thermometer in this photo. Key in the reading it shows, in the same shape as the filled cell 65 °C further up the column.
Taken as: 60 °C
